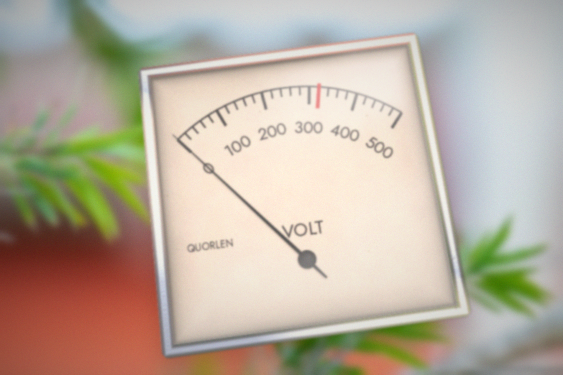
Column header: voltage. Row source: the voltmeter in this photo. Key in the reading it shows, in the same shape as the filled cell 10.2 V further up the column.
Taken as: 0 V
